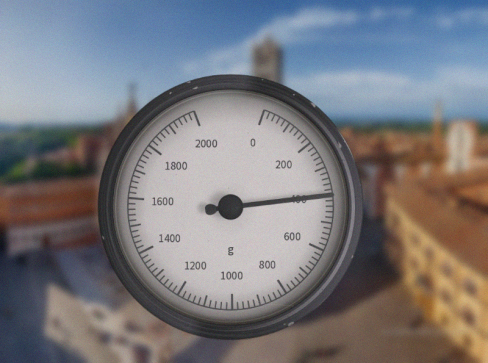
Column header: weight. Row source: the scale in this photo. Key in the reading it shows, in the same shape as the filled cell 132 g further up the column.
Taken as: 400 g
